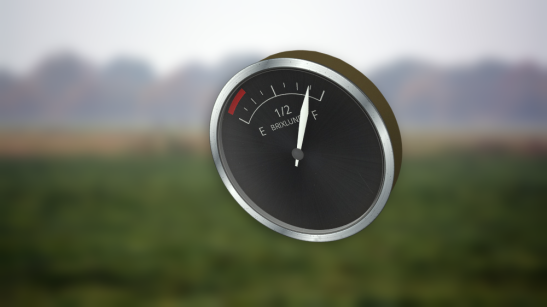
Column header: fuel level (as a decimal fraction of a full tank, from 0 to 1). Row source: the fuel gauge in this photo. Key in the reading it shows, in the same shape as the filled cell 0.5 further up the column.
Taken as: 0.875
